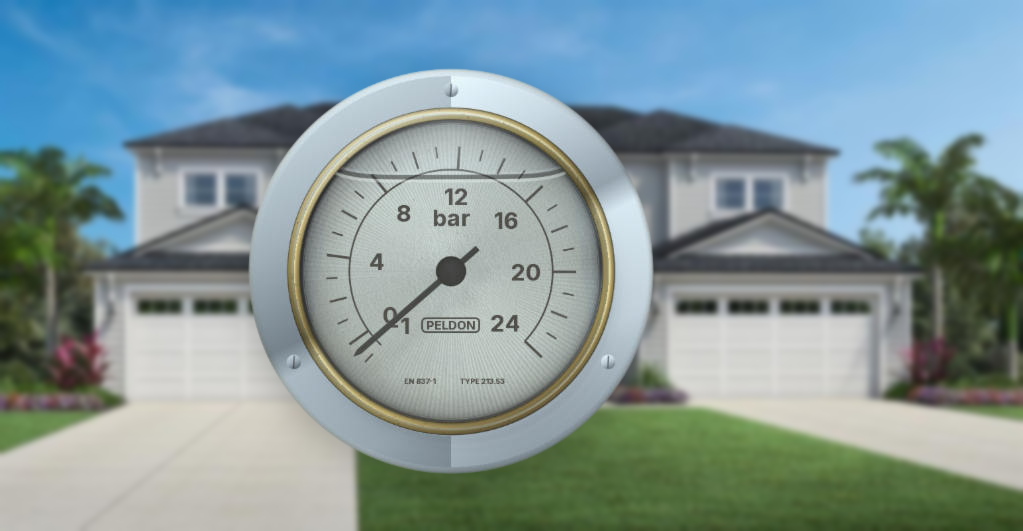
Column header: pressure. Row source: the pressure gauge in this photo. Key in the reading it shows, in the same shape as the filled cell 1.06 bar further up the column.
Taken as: -0.5 bar
